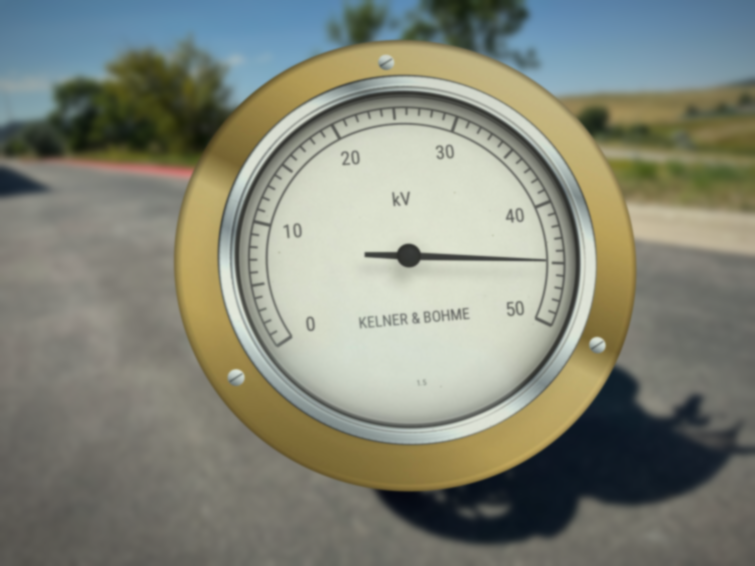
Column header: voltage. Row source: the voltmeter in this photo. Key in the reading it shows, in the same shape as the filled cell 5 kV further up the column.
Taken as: 45 kV
